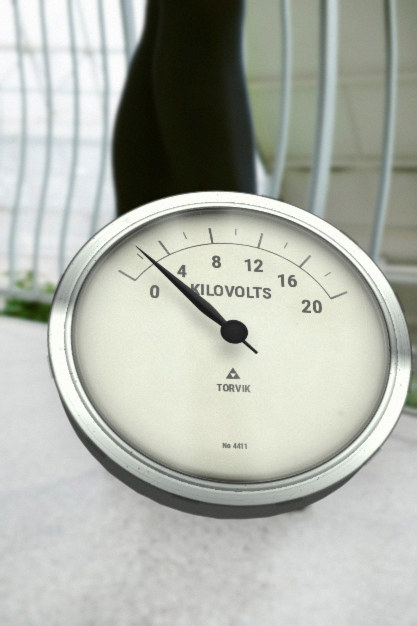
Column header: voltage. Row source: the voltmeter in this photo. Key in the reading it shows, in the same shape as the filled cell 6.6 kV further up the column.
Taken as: 2 kV
